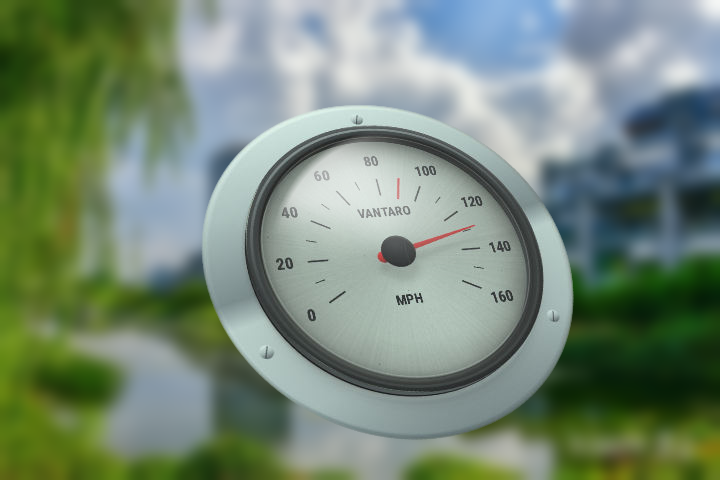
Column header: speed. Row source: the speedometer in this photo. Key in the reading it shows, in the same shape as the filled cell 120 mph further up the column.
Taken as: 130 mph
